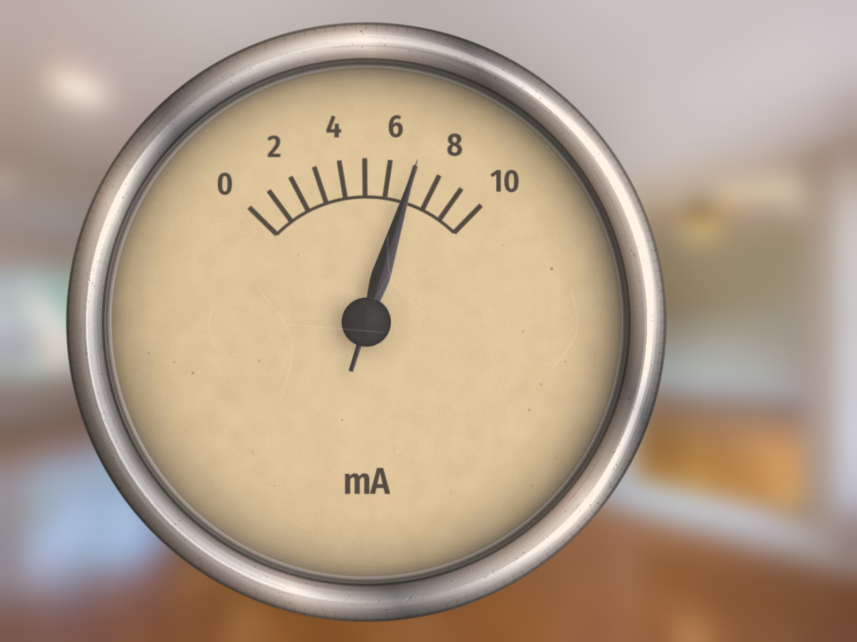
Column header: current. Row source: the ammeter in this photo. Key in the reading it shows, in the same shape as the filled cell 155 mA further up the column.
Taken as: 7 mA
